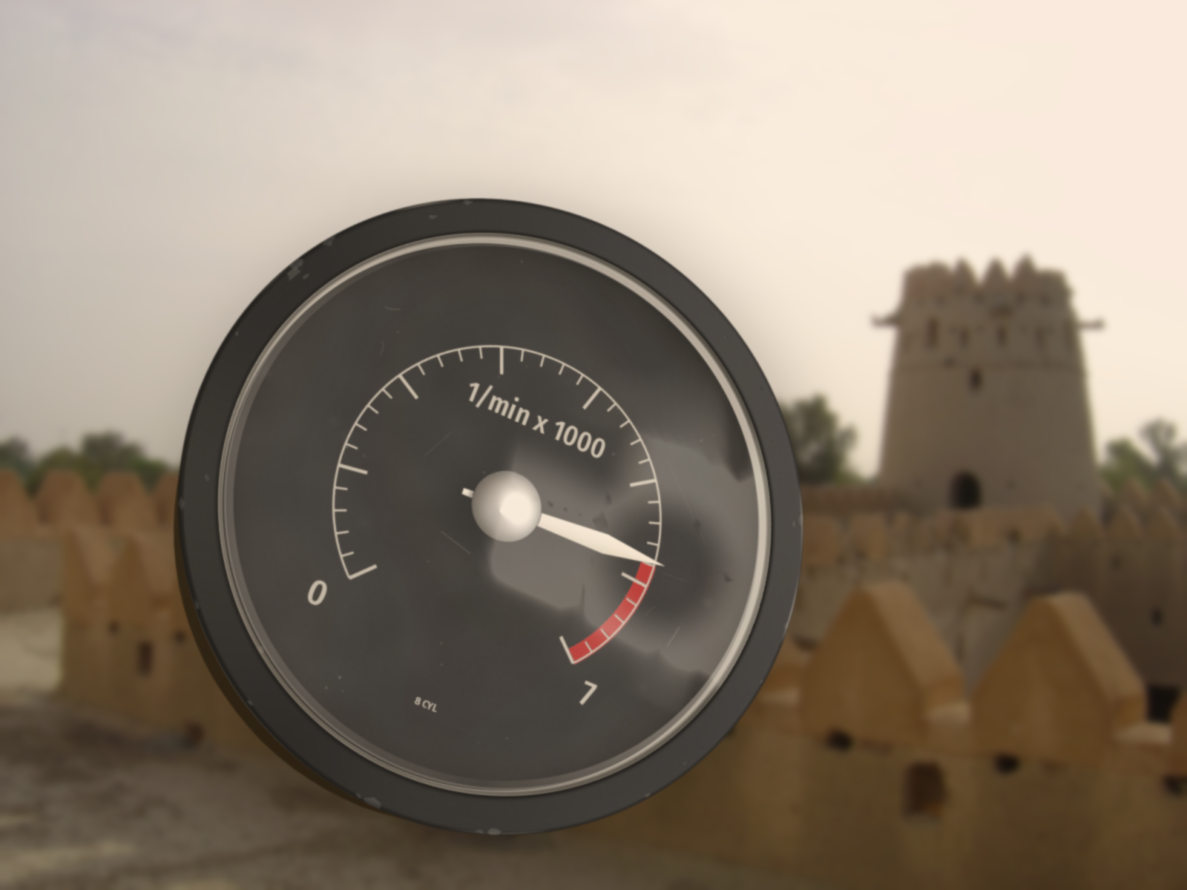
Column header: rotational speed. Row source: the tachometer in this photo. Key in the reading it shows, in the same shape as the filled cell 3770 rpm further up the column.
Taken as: 5800 rpm
